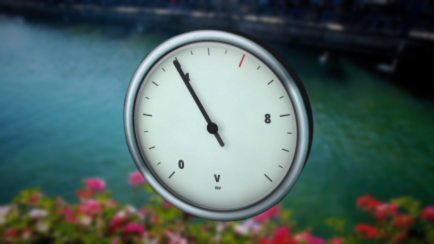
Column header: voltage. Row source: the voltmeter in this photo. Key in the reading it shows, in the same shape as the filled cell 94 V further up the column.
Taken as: 4 V
